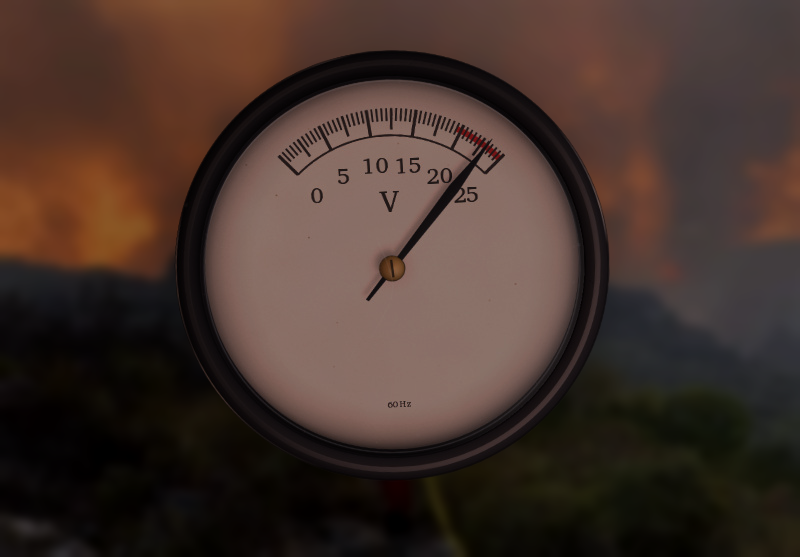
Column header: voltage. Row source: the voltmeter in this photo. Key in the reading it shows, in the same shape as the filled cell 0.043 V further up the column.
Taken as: 23 V
